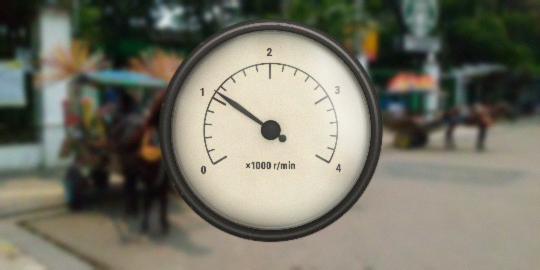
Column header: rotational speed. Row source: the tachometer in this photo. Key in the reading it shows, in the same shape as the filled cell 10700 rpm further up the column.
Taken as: 1100 rpm
